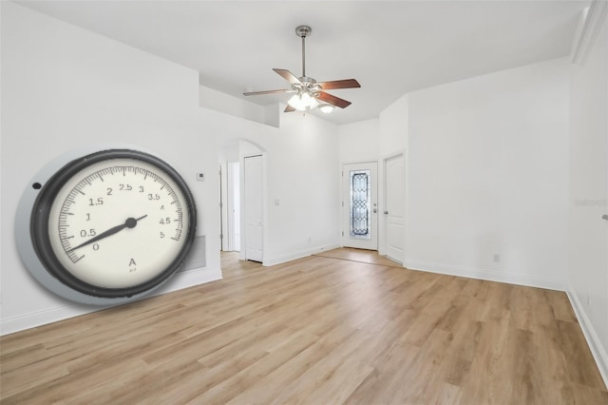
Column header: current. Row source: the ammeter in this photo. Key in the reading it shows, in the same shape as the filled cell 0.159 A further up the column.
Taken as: 0.25 A
